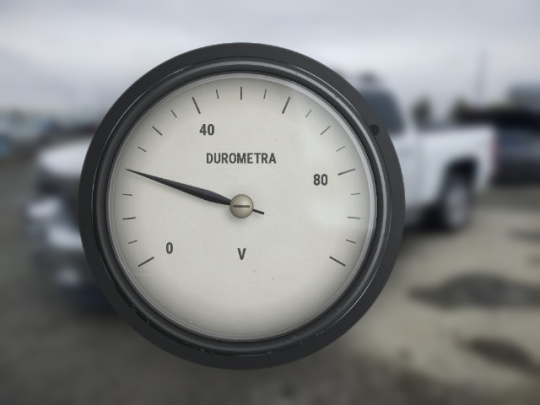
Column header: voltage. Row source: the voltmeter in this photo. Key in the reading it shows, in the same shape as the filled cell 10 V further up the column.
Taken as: 20 V
